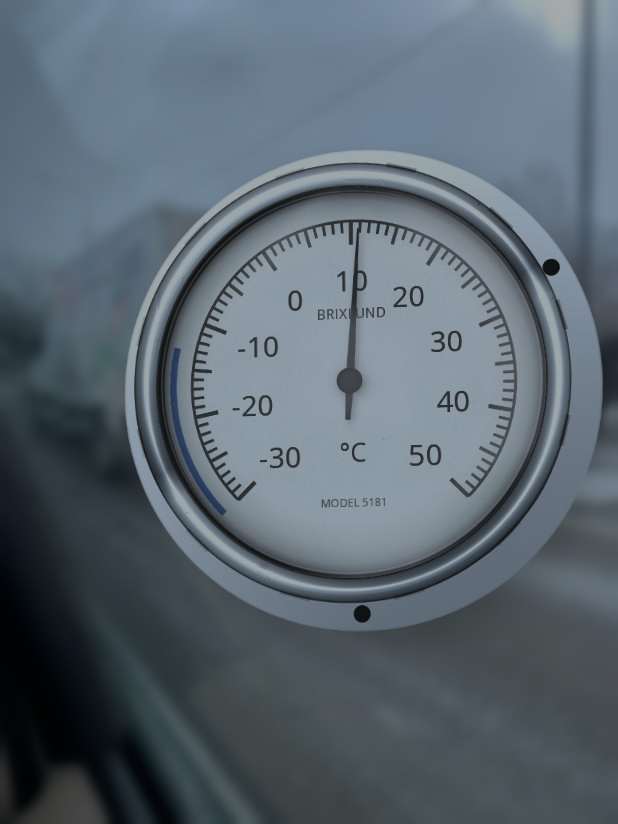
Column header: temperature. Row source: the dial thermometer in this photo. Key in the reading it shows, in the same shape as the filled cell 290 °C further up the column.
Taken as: 11 °C
